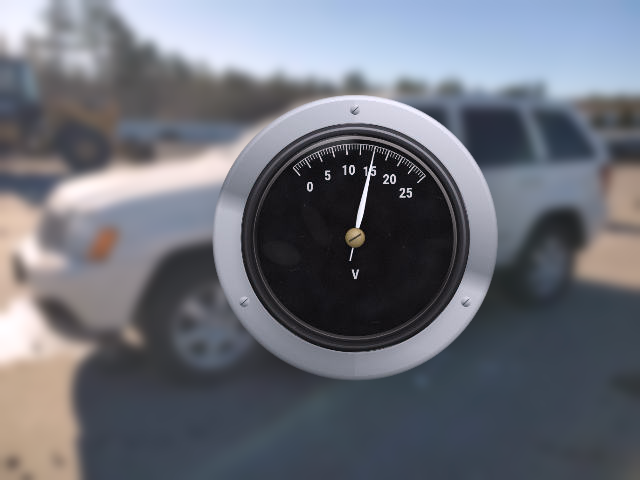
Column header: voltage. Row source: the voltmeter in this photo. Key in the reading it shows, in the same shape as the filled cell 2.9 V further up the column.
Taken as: 15 V
